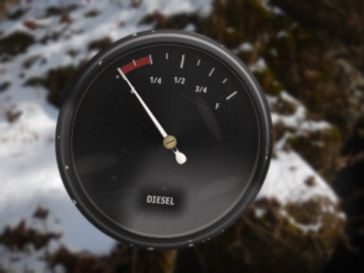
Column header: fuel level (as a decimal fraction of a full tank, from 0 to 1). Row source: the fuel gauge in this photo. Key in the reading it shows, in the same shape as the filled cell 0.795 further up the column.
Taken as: 0
